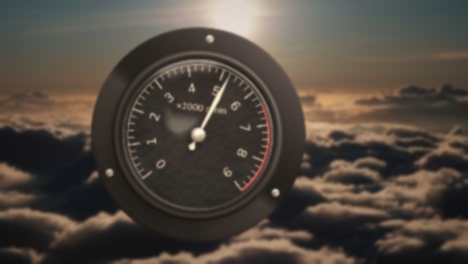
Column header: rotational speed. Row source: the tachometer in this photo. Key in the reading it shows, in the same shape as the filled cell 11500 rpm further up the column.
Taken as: 5200 rpm
